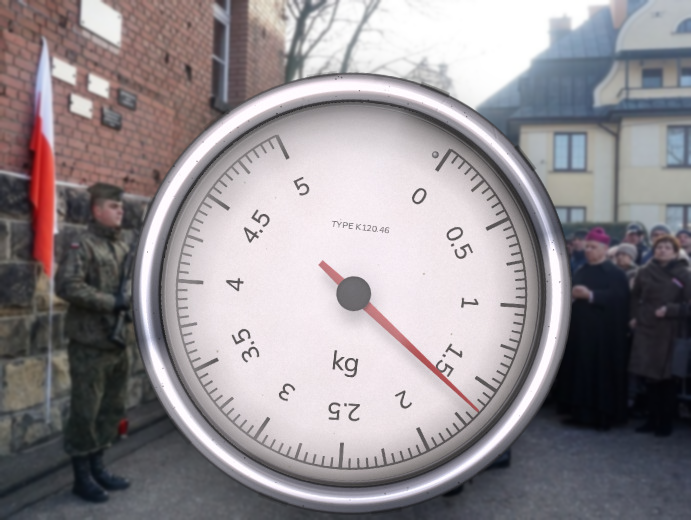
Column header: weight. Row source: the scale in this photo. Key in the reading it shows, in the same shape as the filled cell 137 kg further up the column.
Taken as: 1.65 kg
